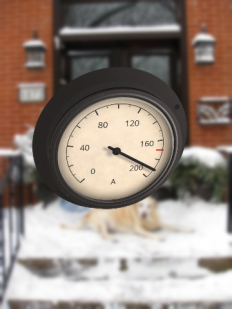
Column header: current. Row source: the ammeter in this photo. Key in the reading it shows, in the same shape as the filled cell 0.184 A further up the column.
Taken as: 190 A
